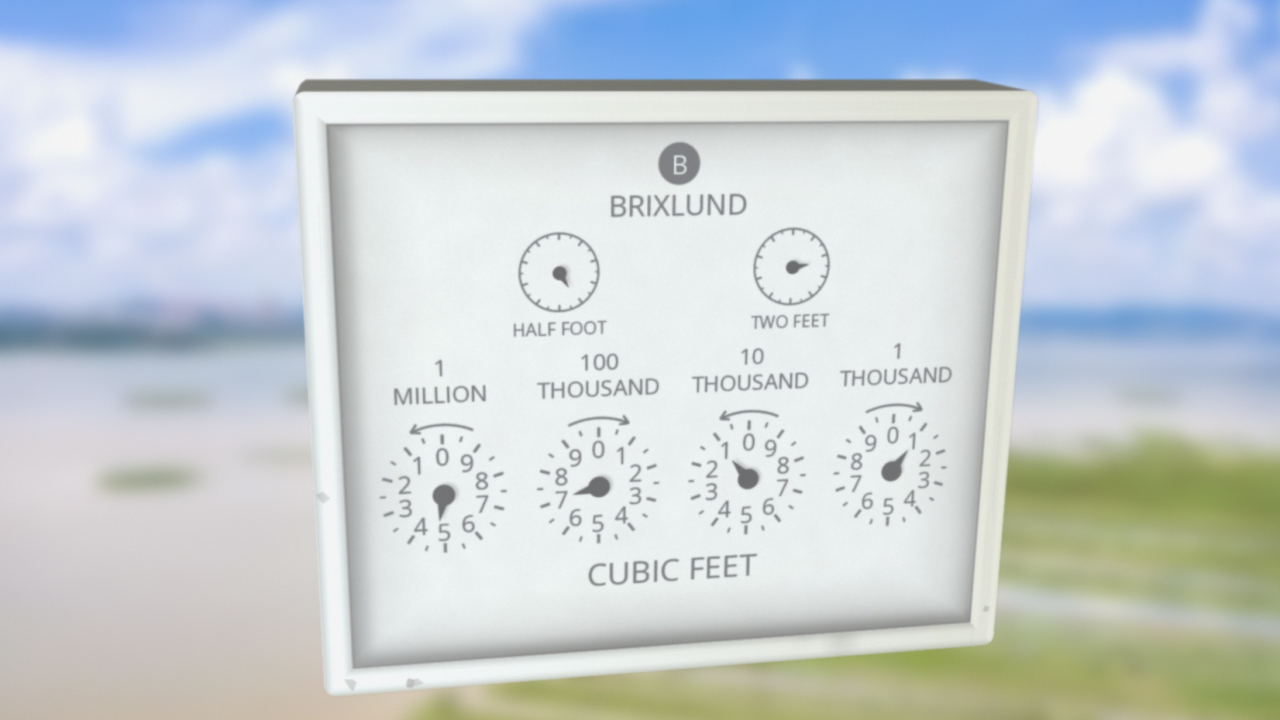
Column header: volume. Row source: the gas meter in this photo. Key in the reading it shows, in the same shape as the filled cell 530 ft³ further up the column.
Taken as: 471100 ft³
